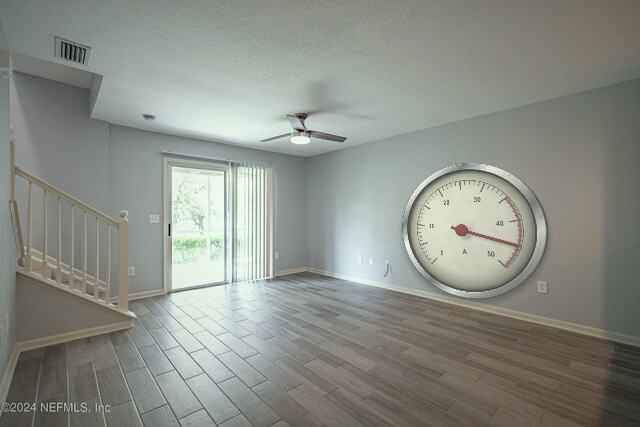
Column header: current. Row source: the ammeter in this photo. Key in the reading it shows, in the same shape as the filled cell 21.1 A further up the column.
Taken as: 45 A
